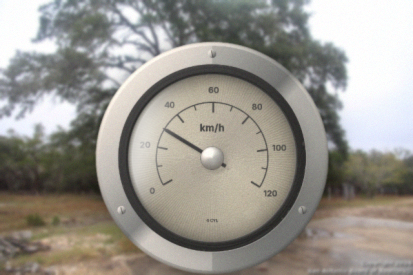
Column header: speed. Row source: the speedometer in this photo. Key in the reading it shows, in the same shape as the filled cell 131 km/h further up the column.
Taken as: 30 km/h
